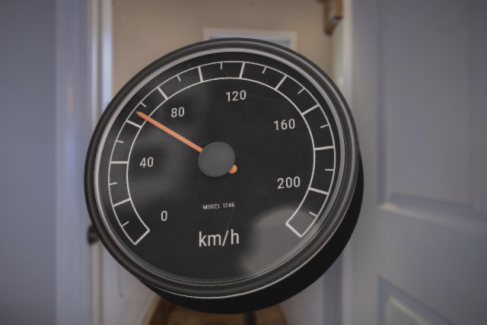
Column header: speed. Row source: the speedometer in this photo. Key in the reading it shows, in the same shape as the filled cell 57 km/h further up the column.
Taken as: 65 km/h
